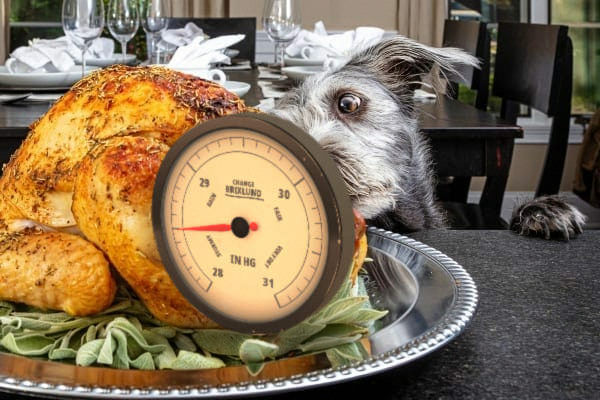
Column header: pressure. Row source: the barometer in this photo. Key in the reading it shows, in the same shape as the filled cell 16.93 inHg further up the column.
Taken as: 28.5 inHg
